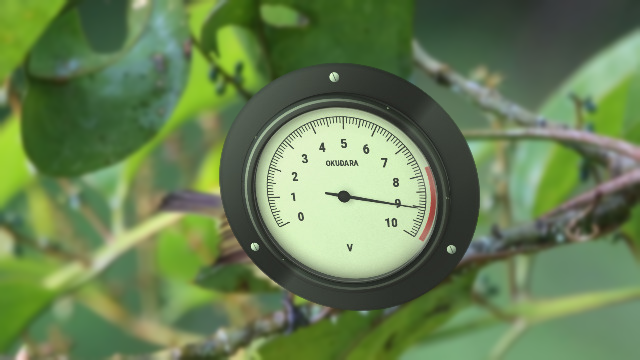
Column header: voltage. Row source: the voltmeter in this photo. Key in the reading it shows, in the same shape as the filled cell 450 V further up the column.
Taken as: 9 V
